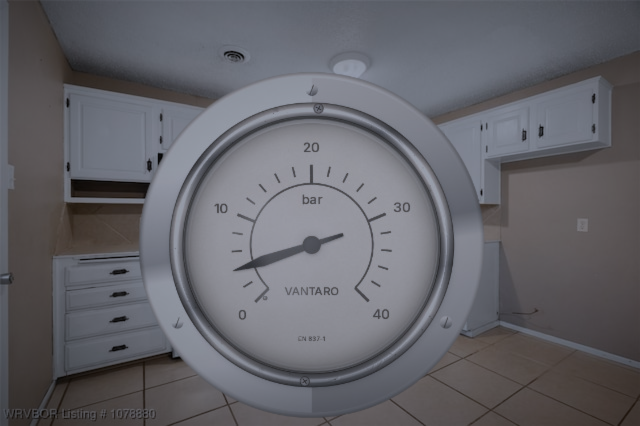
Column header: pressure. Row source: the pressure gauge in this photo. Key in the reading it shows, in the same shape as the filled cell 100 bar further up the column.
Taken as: 4 bar
